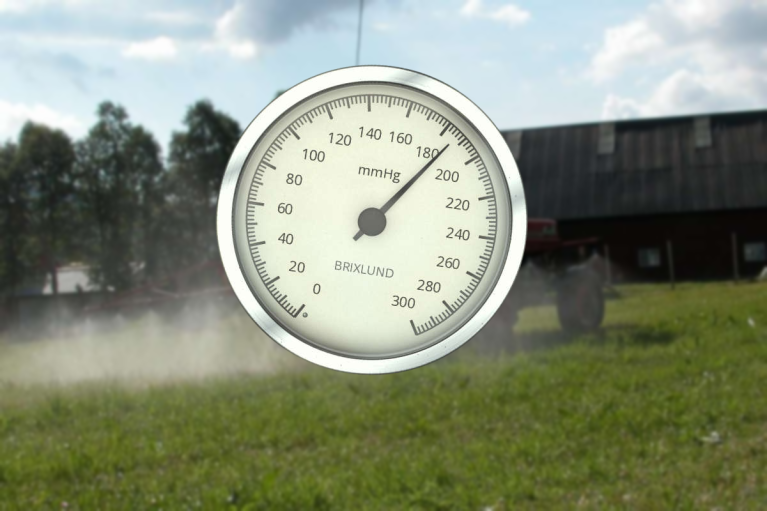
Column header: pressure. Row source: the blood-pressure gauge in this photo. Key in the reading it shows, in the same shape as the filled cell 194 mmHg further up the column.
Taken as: 186 mmHg
